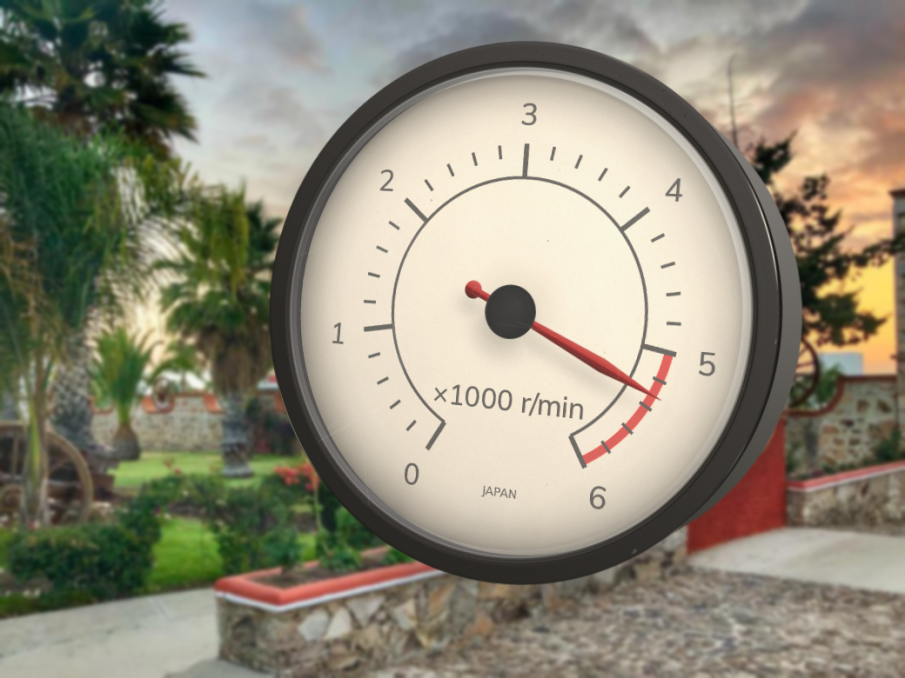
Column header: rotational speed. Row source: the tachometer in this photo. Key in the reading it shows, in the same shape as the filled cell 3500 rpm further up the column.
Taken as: 5300 rpm
